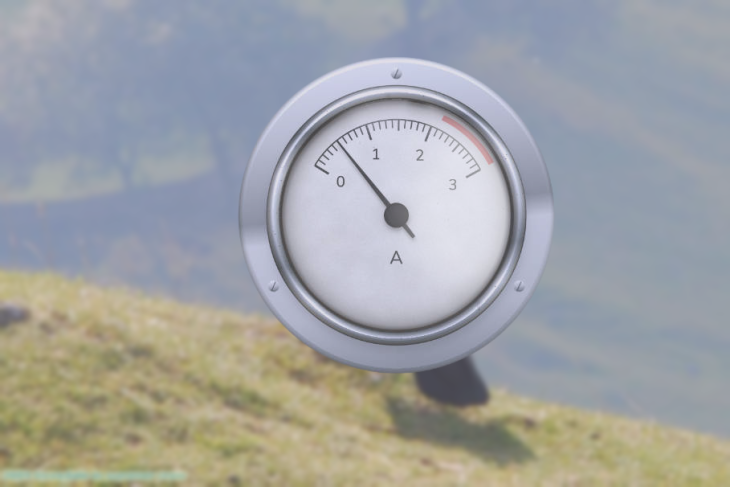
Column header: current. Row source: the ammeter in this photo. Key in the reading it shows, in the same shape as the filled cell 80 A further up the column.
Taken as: 0.5 A
